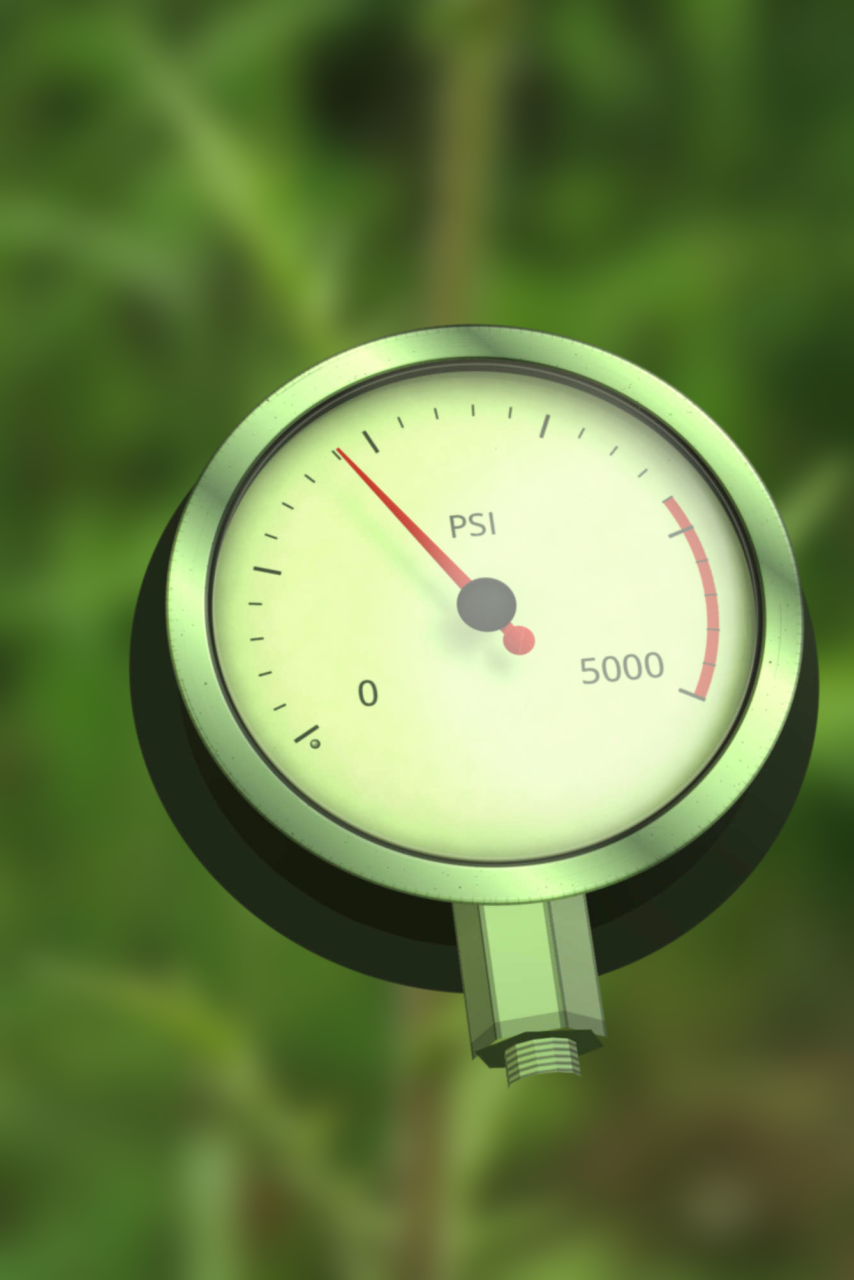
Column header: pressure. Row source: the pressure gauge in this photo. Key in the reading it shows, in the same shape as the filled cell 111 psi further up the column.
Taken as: 1800 psi
